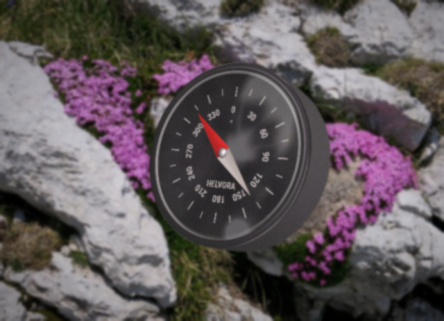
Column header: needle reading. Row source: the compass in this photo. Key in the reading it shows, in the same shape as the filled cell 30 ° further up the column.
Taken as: 315 °
